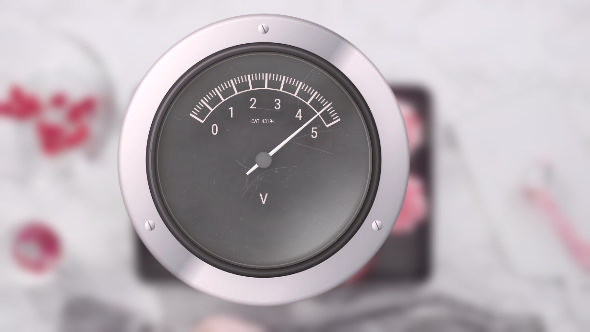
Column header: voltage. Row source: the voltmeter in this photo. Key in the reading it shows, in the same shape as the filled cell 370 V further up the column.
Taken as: 4.5 V
